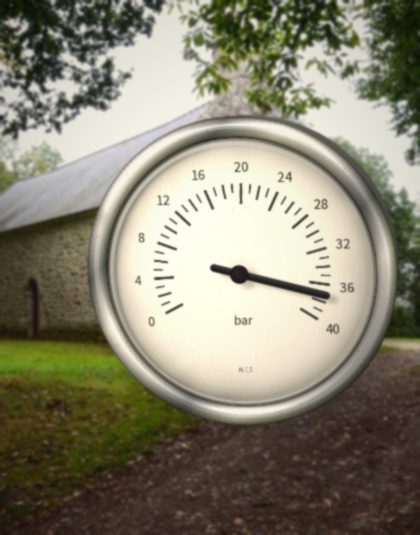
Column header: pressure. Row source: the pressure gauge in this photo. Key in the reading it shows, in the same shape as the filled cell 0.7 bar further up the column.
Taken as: 37 bar
